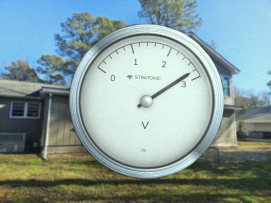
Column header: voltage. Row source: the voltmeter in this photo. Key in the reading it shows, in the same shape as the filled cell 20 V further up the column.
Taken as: 2.8 V
